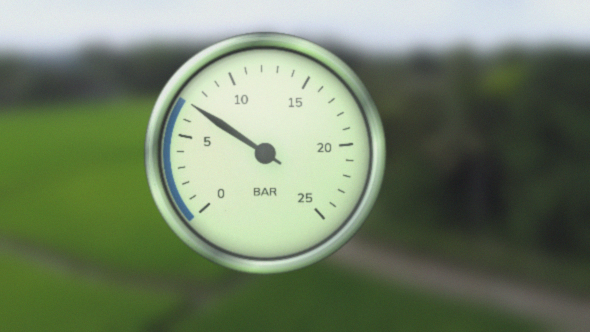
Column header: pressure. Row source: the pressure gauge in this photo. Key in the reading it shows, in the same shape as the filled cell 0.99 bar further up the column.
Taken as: 7 bar
